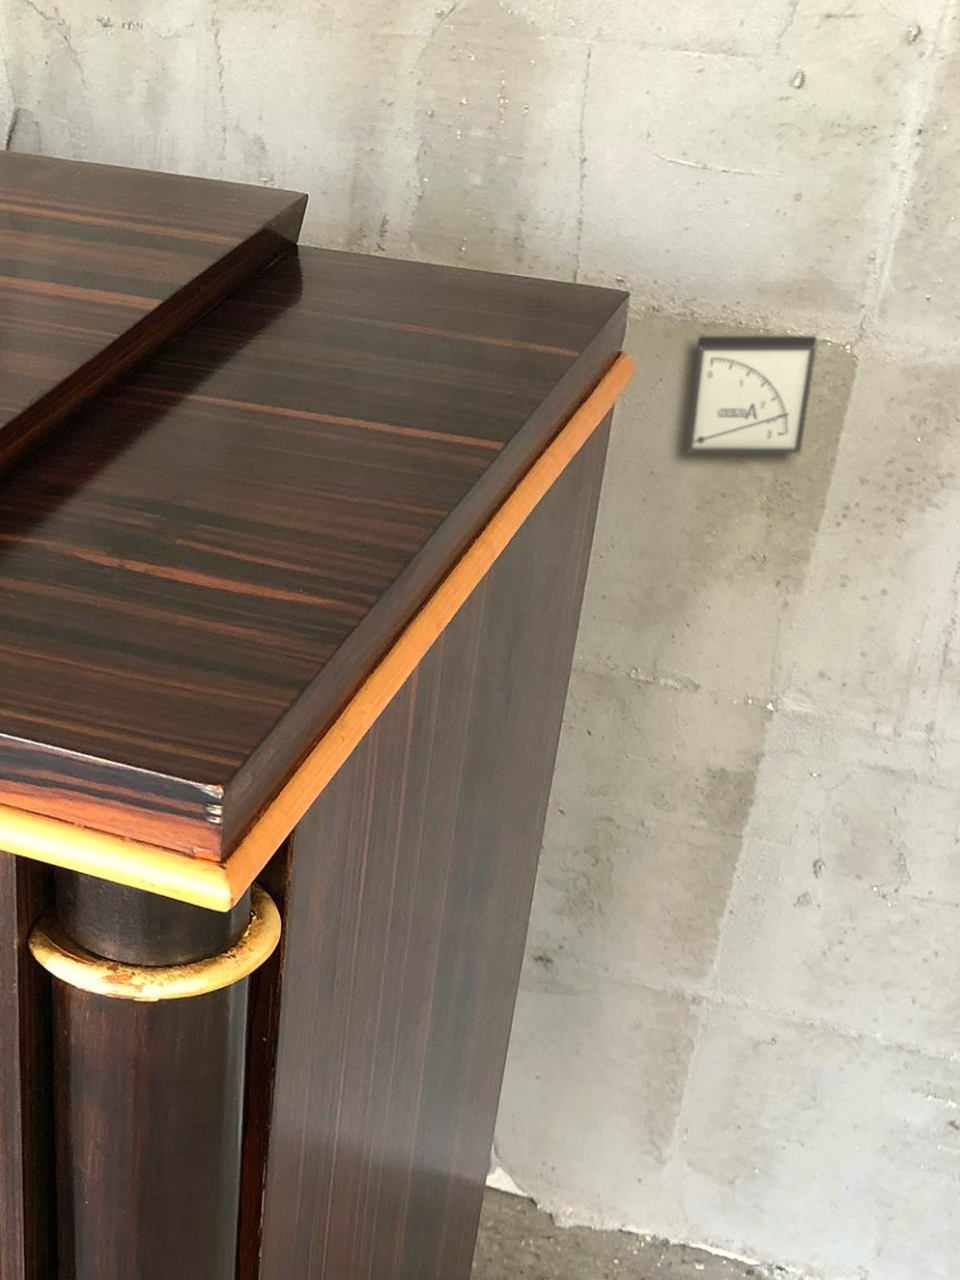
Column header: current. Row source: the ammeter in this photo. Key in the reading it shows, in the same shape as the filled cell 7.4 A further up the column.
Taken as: 2.5 A
